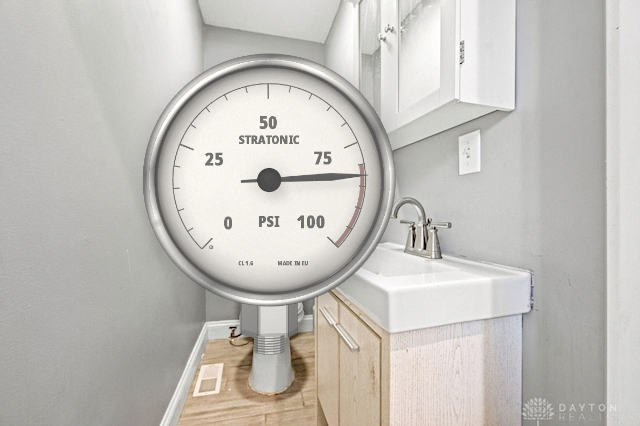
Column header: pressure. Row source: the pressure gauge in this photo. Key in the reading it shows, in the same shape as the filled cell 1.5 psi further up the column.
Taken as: 82.5 psi
